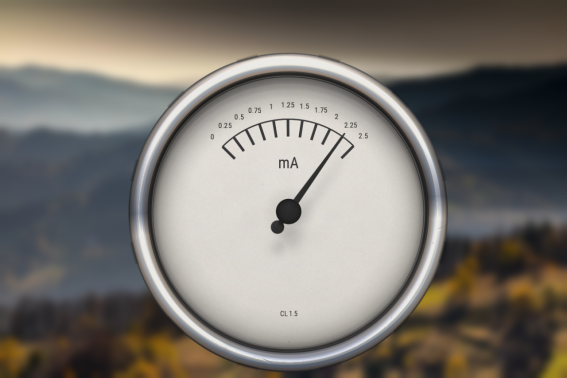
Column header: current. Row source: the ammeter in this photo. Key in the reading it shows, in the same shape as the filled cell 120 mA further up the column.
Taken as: 2.25 mA
